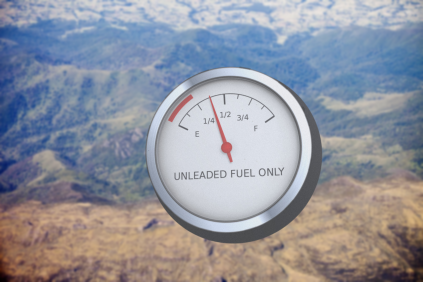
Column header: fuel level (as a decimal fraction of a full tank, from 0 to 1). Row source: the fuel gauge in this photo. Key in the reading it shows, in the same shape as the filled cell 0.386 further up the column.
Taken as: 0.375
